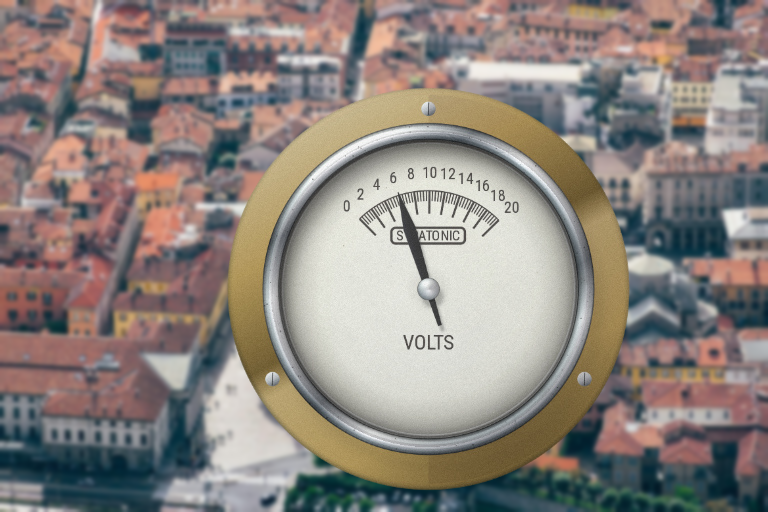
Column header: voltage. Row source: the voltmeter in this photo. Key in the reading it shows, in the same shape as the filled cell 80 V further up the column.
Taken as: 6 V
